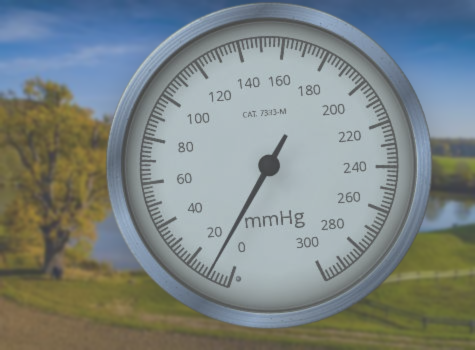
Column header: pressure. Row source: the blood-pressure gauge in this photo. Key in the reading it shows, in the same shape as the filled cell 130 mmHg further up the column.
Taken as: 10 mmHg
